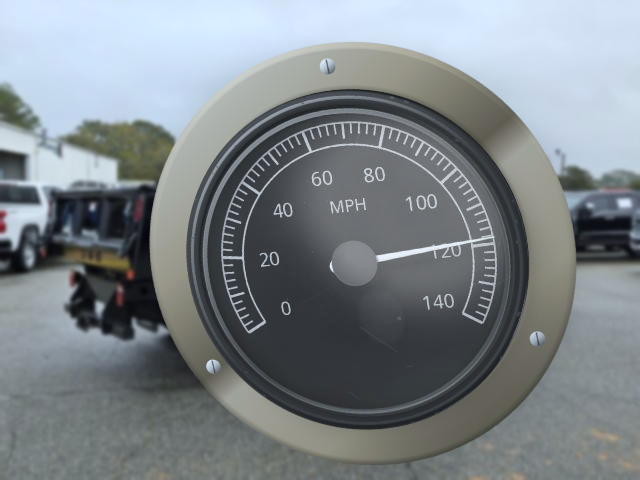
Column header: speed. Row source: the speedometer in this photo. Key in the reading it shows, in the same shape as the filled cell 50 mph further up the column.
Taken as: 118 mph
